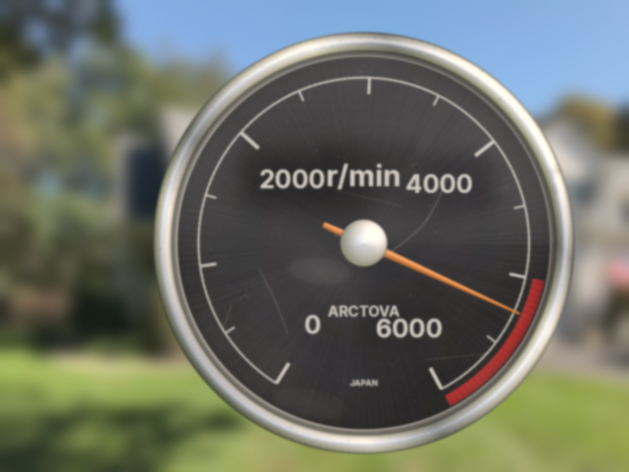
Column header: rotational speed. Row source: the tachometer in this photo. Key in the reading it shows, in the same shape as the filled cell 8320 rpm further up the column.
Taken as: 5250 rpm
